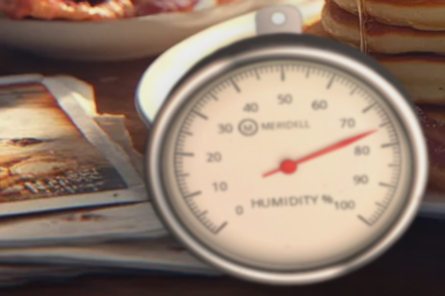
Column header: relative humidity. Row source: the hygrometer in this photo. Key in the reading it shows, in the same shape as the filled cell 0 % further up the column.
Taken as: 75 %
